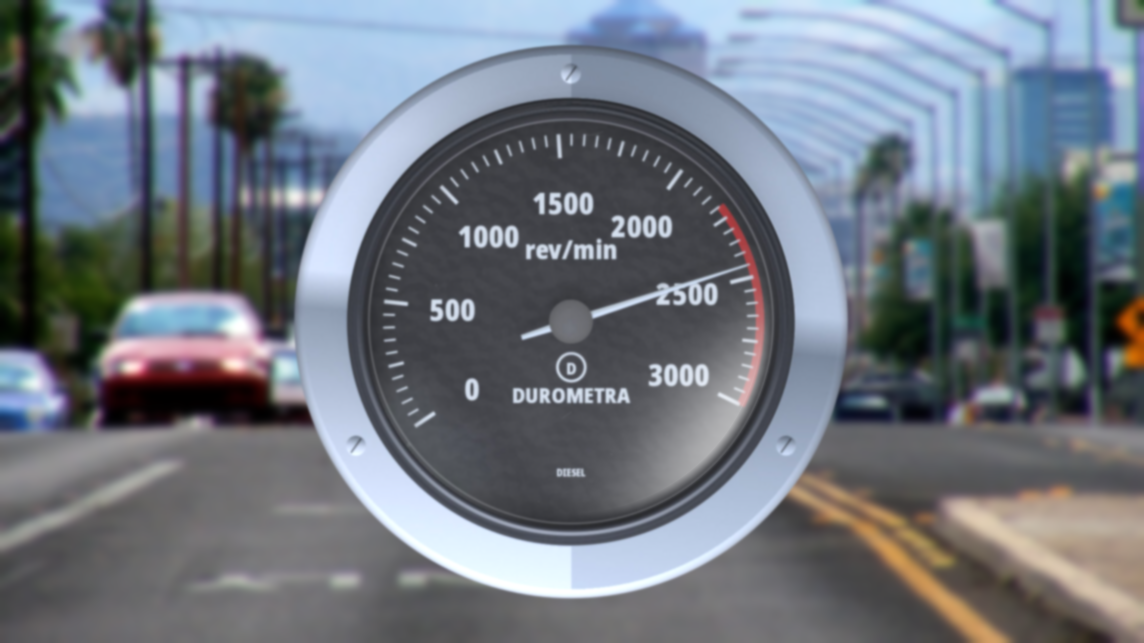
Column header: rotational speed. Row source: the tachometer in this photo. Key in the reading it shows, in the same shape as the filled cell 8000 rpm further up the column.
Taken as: 2450 rpm
